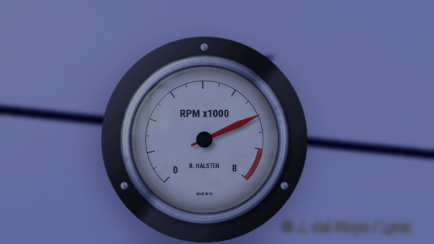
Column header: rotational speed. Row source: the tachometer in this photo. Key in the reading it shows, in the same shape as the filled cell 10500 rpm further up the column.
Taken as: 6000 rpm
